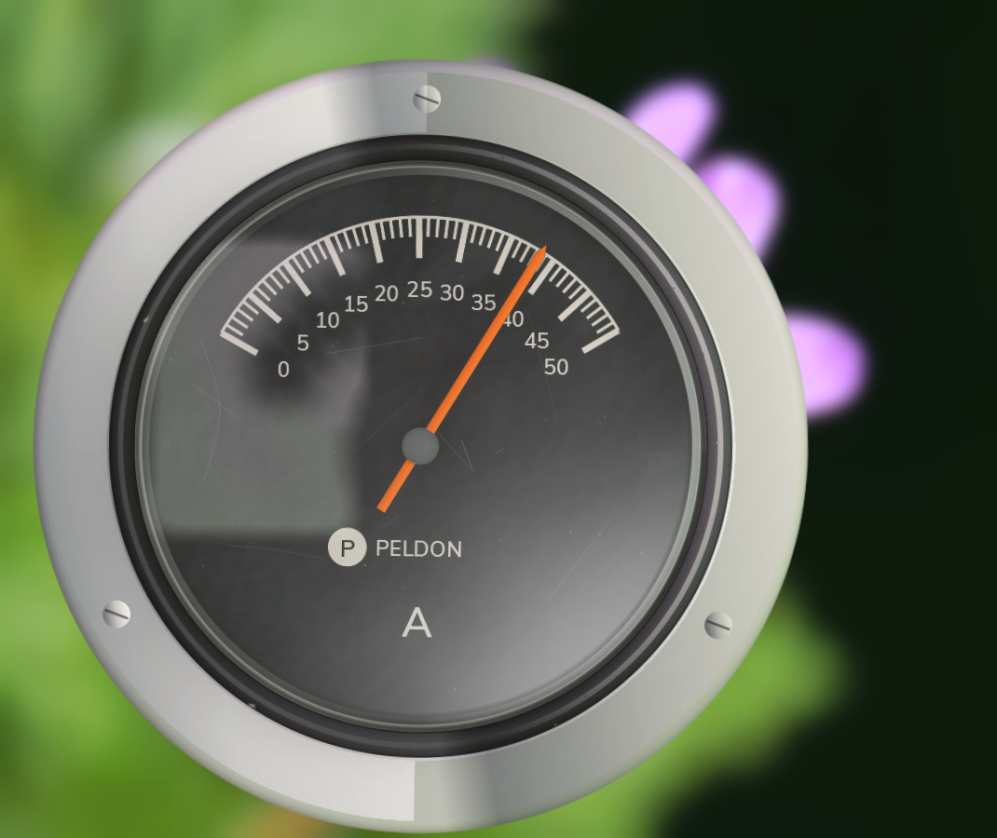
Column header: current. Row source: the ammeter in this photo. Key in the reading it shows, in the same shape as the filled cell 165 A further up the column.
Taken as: 38.5 A
